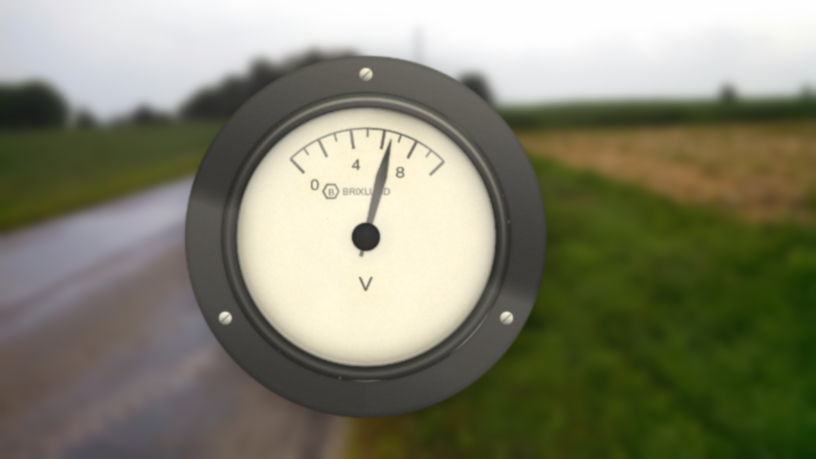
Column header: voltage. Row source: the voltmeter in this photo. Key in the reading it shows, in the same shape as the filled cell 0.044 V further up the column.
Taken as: 6.5 V
